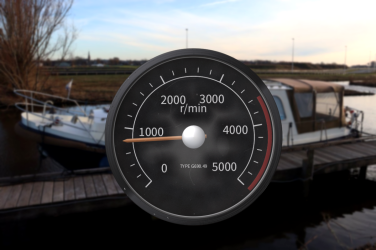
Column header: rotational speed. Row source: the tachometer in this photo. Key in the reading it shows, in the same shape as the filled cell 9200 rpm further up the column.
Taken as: 800 rpm
